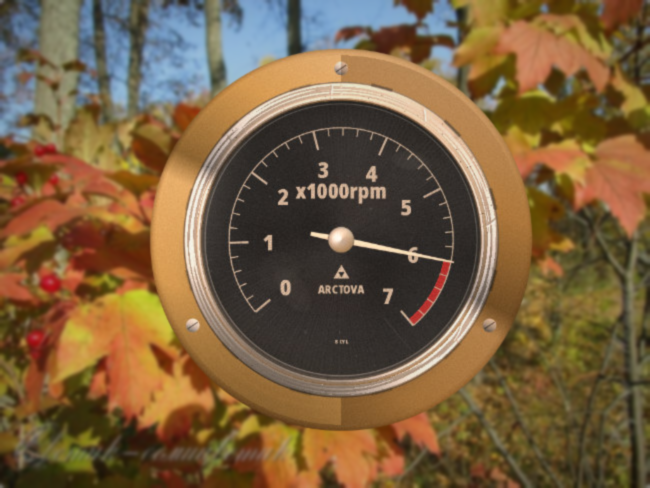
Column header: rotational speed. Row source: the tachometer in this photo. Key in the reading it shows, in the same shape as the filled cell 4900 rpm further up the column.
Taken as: 6000 rpm
